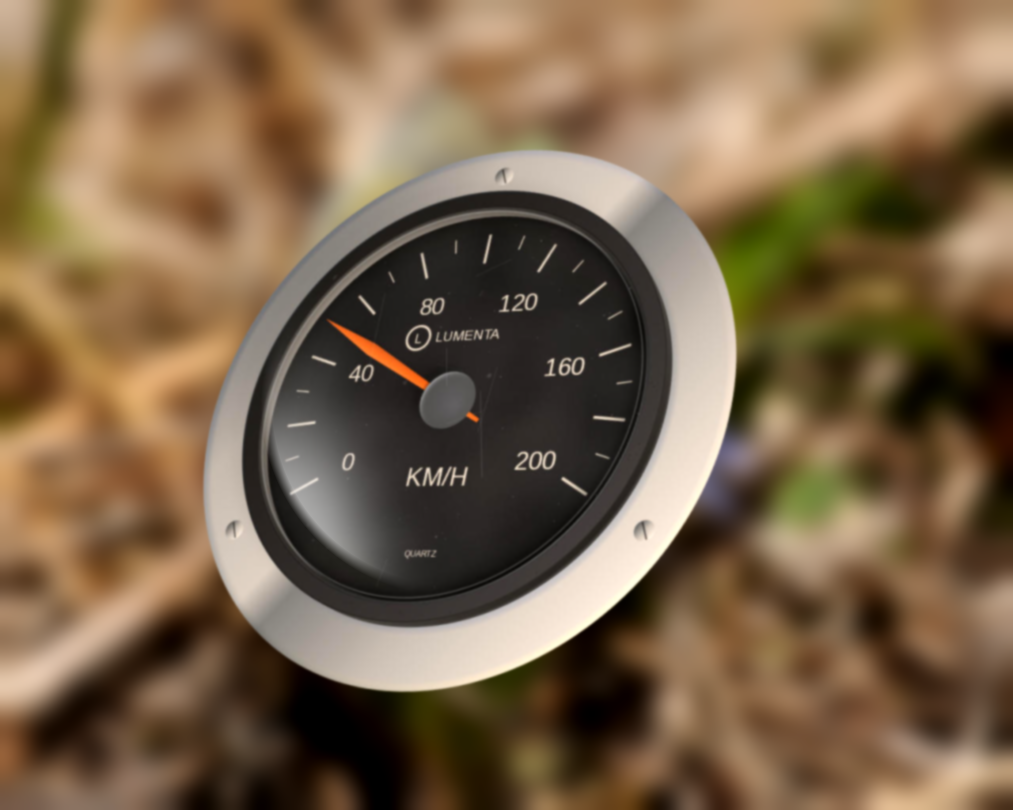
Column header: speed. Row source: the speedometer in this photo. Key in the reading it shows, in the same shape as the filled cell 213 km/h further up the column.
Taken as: 50 km/h
